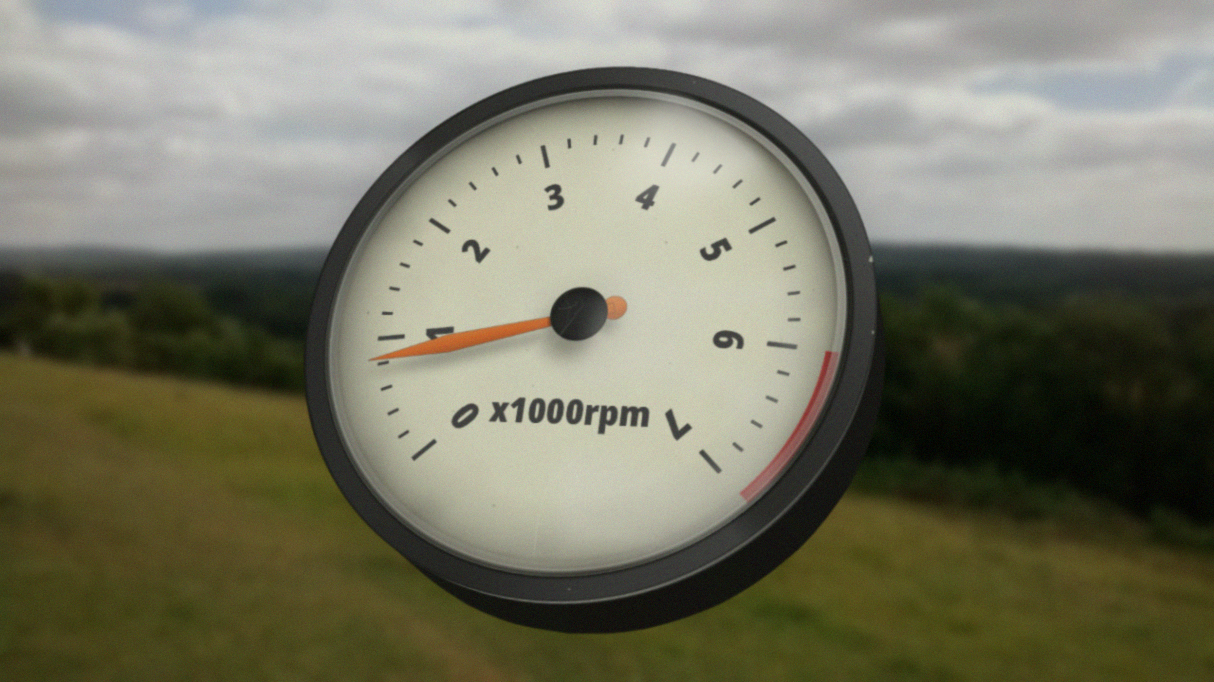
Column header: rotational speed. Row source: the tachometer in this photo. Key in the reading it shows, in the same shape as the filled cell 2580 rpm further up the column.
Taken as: 800 rpm
